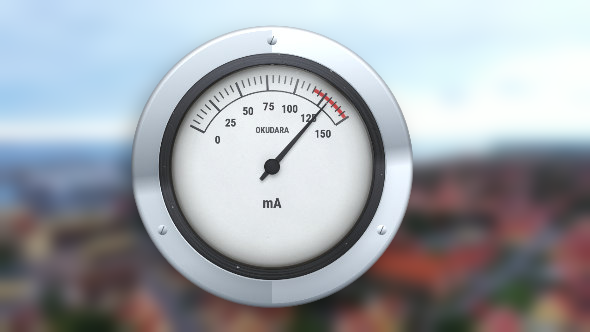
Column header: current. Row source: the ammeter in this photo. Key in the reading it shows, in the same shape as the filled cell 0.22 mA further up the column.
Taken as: 130 mA
